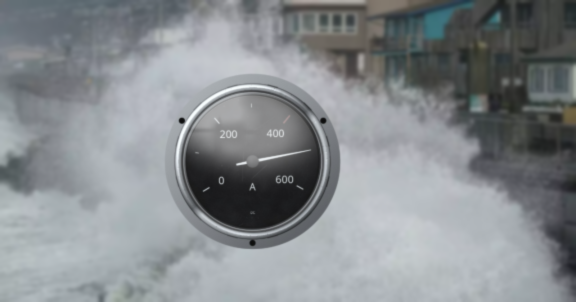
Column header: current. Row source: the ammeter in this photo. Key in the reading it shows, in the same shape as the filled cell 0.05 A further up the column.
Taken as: 500 A
